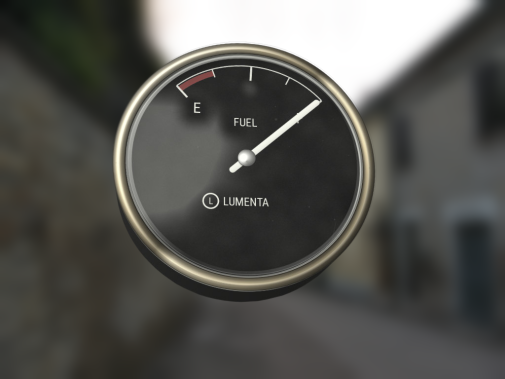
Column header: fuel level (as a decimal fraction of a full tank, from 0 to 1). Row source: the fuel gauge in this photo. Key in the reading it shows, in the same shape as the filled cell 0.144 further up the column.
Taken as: 1
